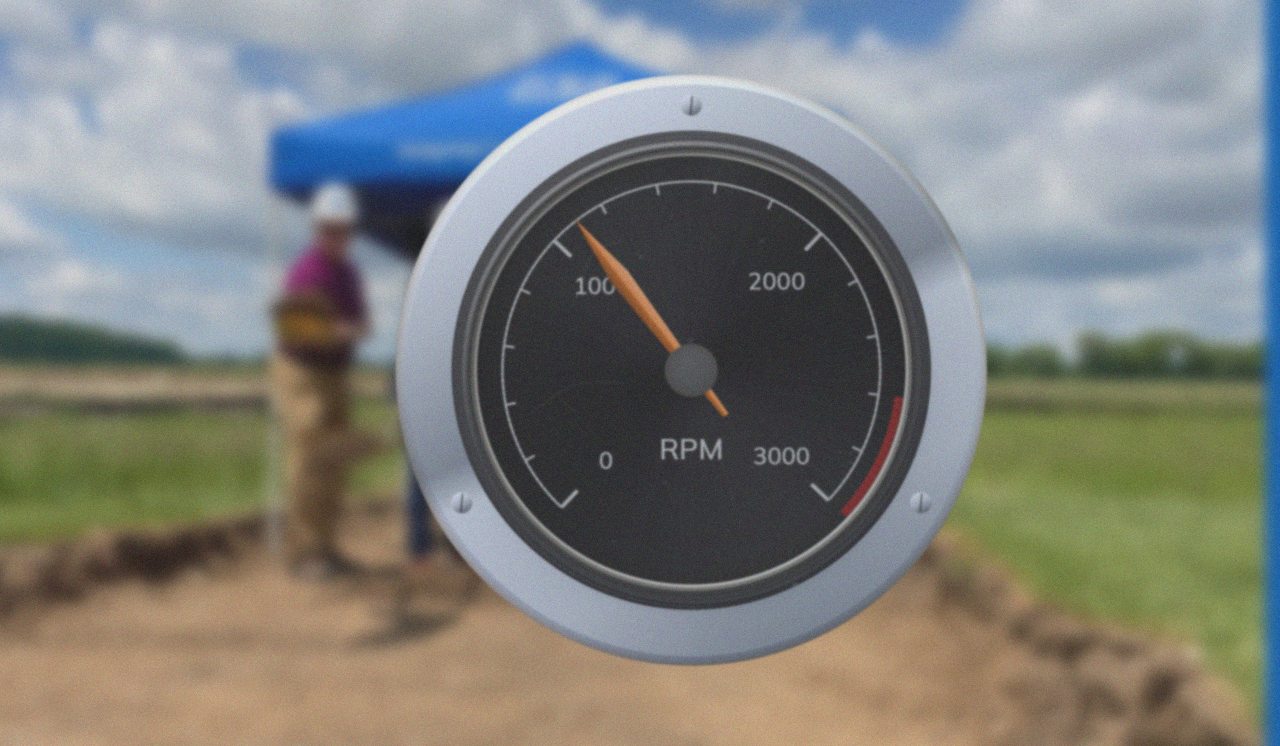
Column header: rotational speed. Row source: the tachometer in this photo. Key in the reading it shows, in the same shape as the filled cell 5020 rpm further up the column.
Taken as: 1100 rpm
